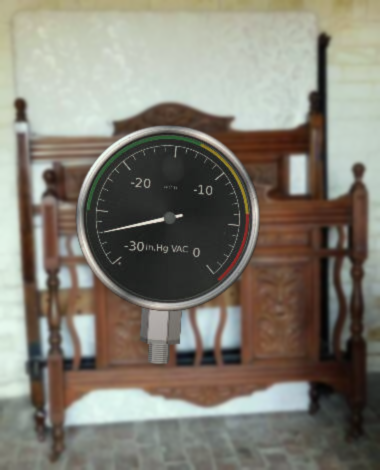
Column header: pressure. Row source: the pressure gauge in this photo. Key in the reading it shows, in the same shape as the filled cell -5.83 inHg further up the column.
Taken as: -27 inHg
